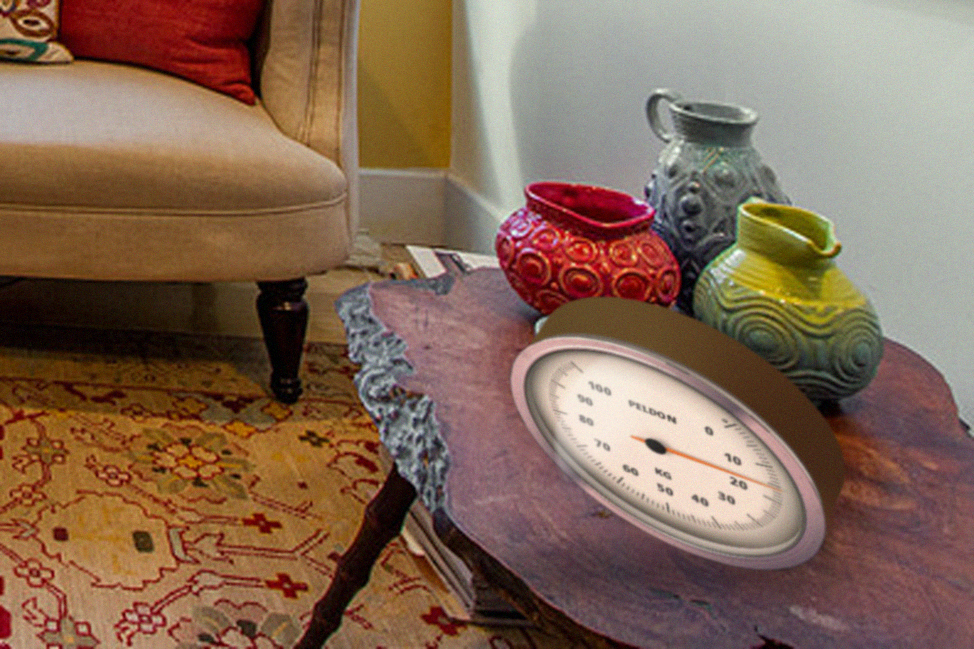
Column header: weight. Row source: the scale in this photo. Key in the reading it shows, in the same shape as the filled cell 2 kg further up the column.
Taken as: 15 kg
